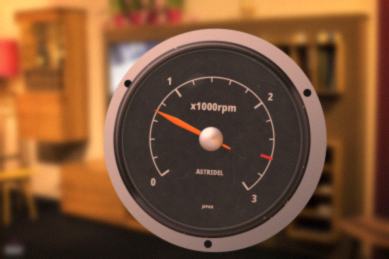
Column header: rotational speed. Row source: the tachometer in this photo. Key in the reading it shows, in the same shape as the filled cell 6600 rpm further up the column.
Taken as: 700 rpm
